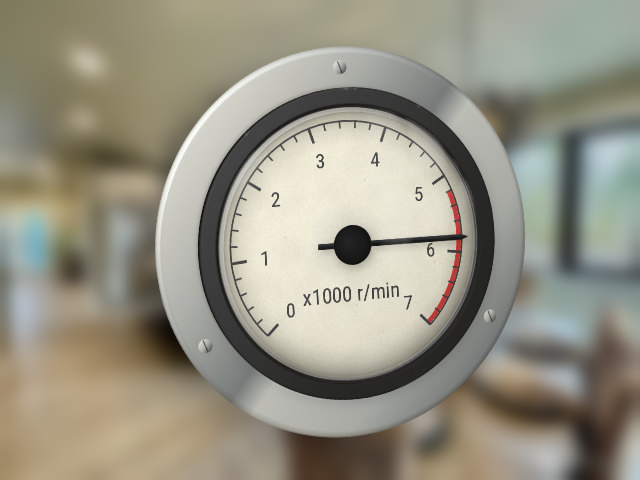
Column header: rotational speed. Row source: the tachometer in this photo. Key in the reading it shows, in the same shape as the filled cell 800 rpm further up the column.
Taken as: 5800 rpm
